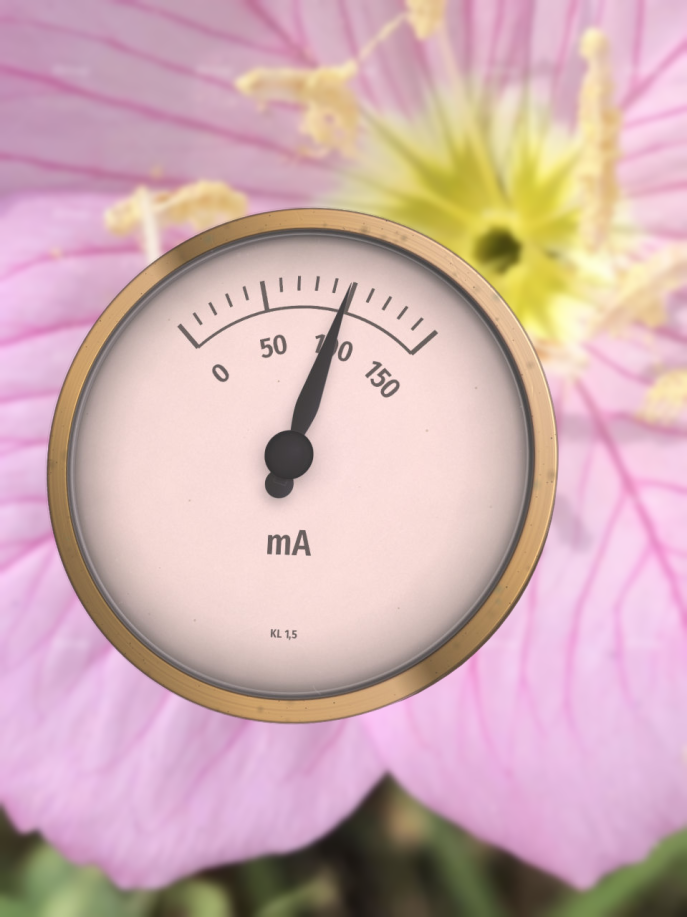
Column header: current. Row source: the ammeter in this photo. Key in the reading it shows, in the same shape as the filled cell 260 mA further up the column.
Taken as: 100 mA
